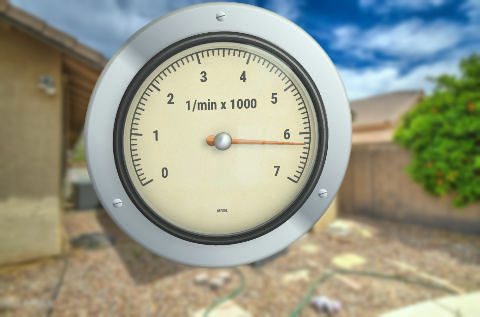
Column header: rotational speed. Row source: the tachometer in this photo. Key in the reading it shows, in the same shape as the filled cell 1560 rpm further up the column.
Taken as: 6200 rpm
